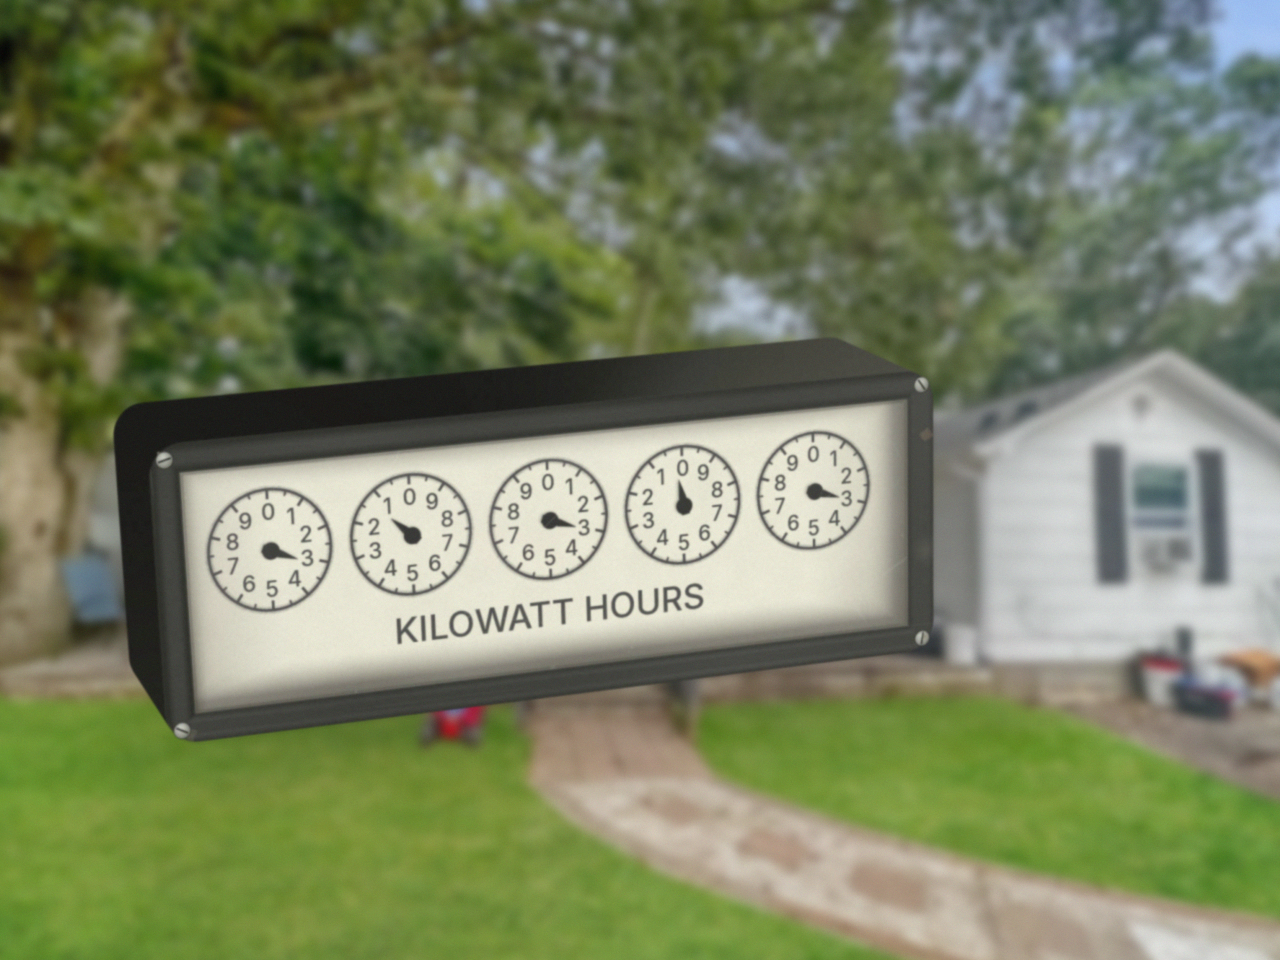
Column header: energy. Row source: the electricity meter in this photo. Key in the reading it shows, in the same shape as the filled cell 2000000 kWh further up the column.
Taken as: 31303 kWh
